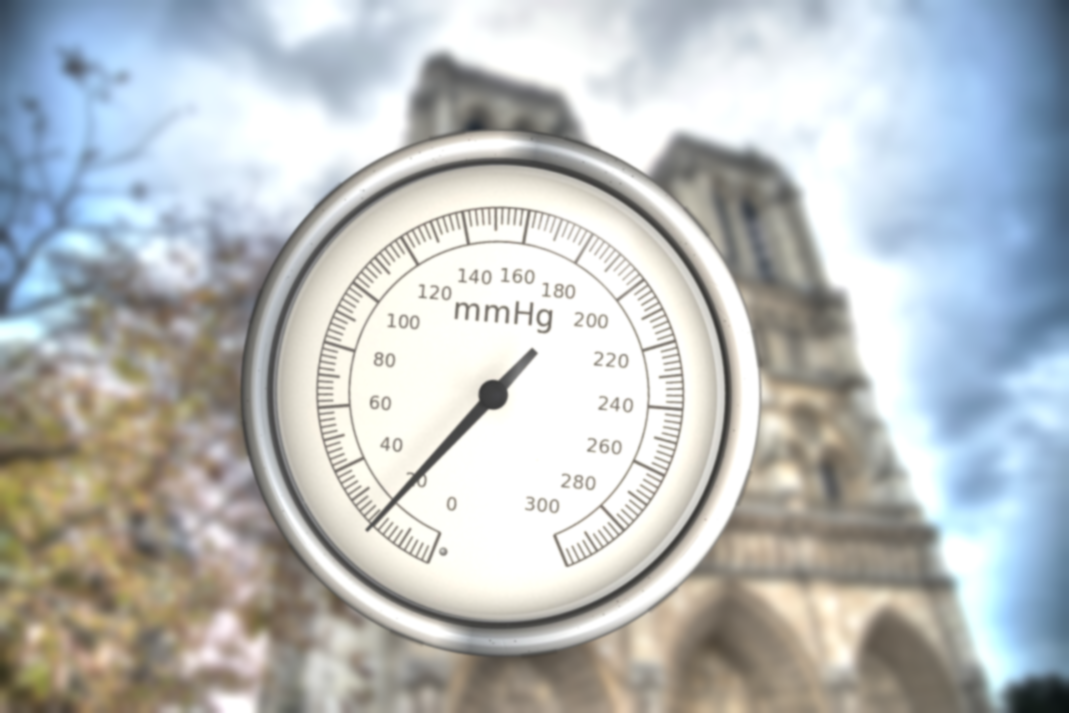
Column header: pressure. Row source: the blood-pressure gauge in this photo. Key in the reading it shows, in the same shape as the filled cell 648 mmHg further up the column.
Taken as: 20 mmHg
